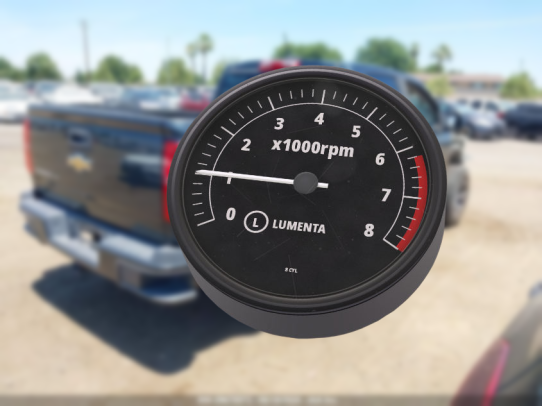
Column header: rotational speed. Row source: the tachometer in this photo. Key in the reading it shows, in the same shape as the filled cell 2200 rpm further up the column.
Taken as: 1000 rpm
